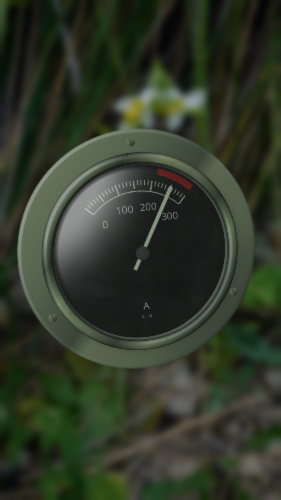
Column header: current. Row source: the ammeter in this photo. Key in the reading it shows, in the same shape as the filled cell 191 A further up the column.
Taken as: 250 A
